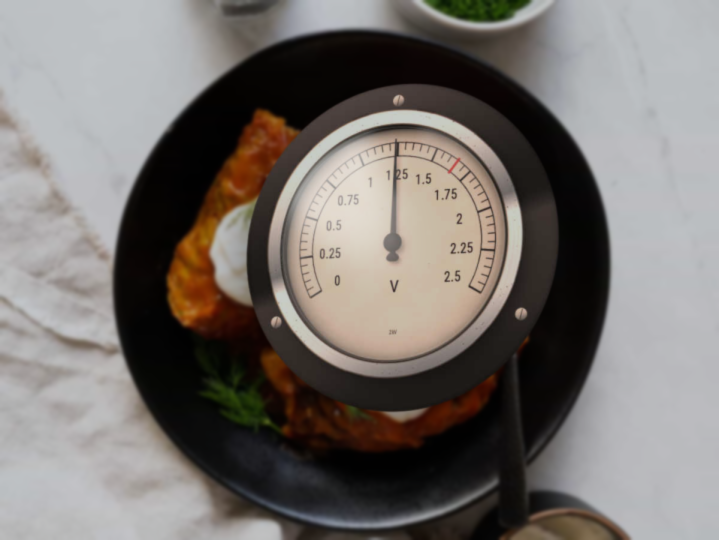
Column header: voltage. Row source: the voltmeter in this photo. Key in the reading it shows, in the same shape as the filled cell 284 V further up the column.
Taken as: 1.25 V
